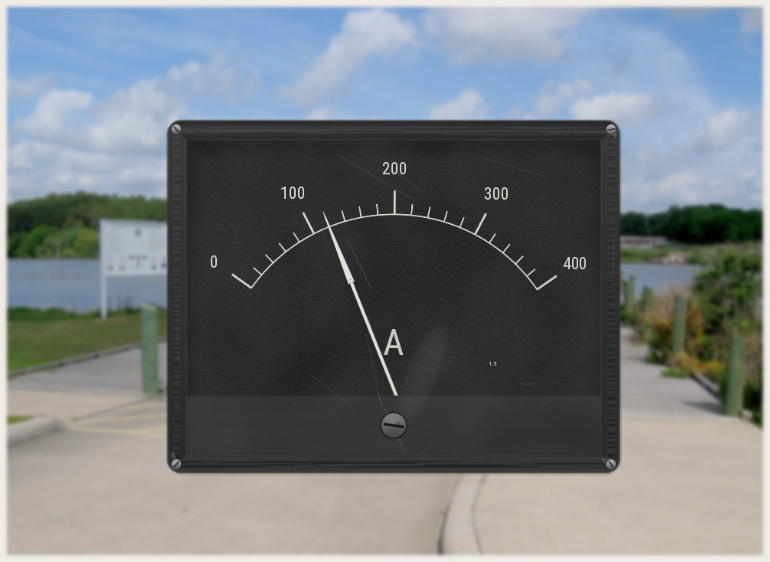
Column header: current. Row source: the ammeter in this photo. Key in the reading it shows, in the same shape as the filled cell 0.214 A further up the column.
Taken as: 120 A
